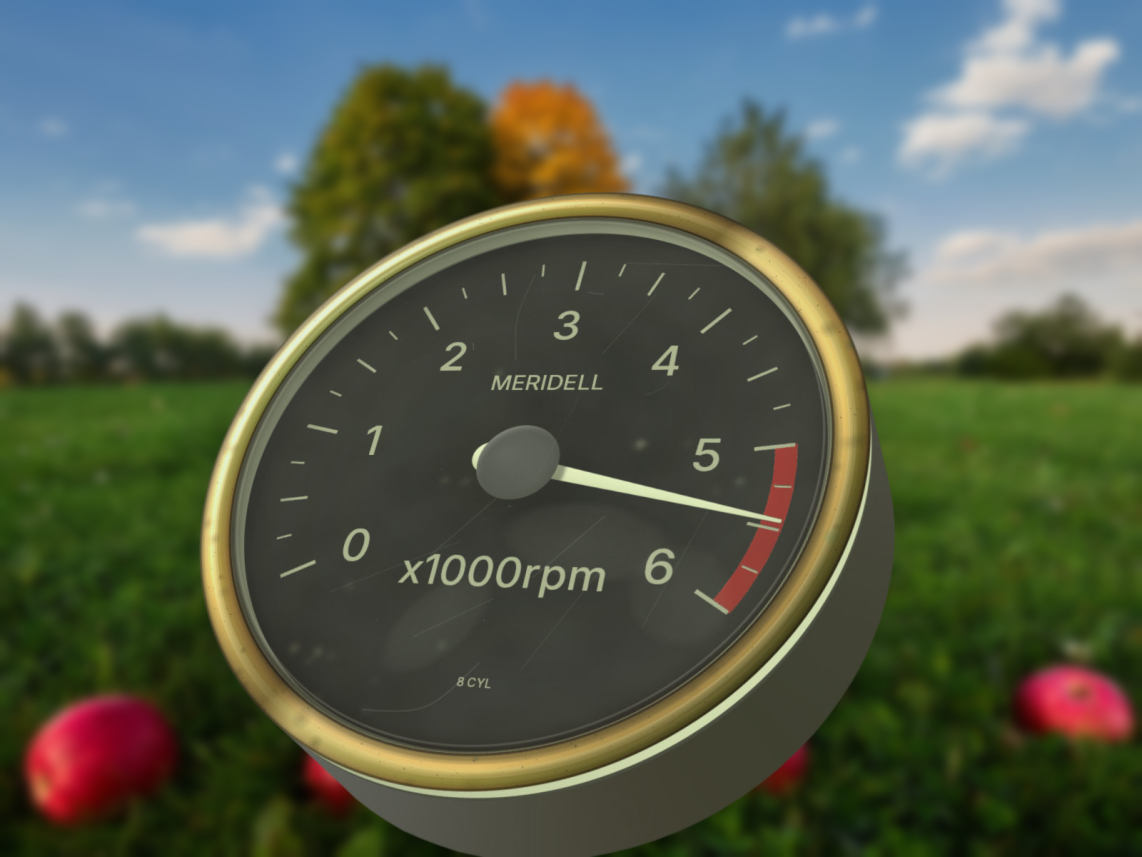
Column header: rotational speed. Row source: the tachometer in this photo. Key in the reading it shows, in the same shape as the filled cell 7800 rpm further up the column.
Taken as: 5500 rpm
